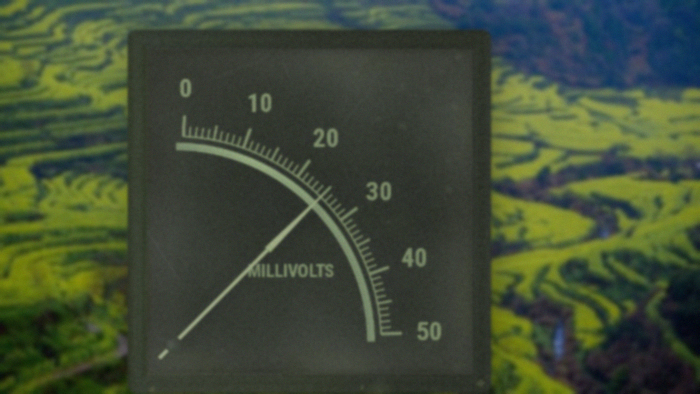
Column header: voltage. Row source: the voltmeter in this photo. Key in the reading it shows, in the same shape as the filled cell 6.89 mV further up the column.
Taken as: 25 mV
